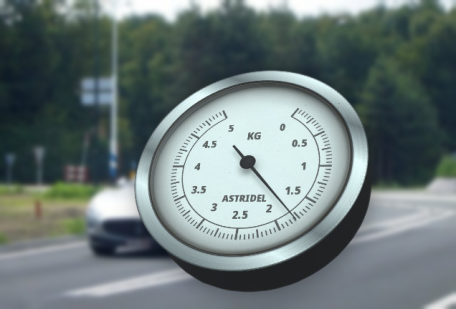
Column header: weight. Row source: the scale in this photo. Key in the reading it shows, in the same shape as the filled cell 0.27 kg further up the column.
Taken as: 1.8 kg
